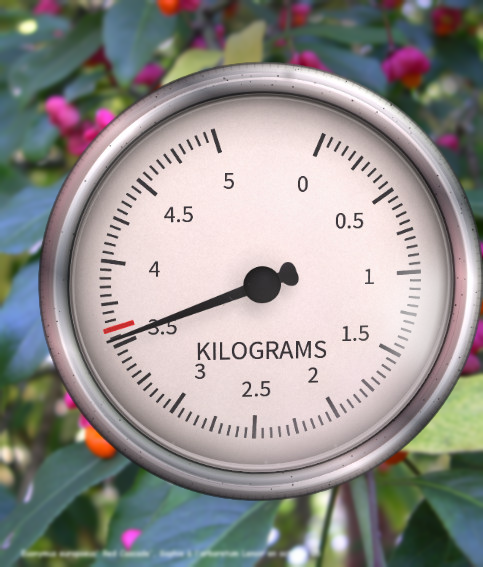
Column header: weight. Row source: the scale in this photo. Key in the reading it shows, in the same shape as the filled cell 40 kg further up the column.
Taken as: 3.55 kg
